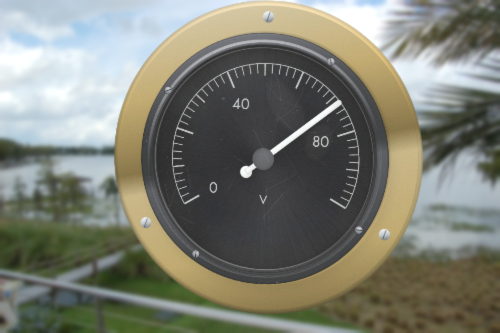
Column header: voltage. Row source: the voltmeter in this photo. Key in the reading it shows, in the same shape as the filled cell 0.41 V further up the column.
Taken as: 72 V
